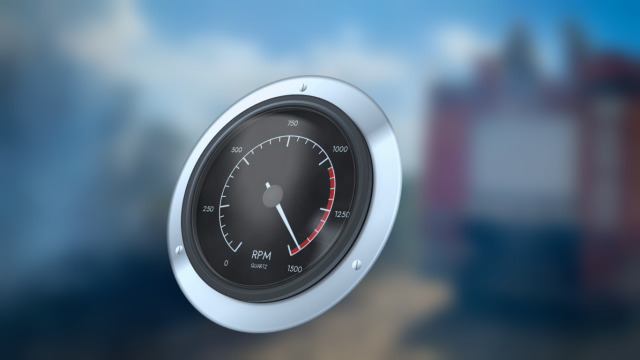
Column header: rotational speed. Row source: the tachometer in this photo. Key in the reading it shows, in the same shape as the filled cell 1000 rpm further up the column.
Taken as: 1450 rpm
